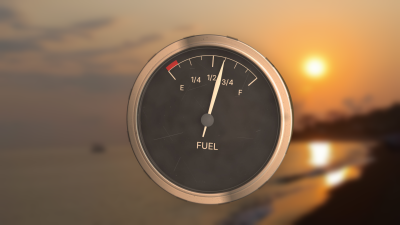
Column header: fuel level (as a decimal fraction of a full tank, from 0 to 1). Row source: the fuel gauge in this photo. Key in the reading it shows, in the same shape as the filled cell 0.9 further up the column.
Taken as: 0.625
